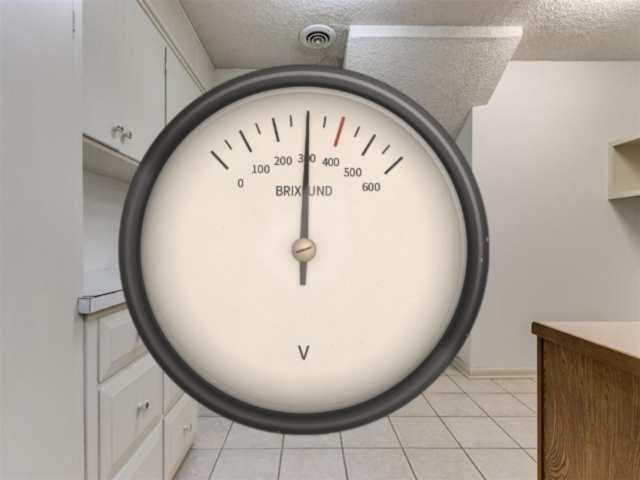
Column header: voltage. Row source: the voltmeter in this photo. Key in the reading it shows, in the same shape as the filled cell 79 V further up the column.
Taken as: 300 V
